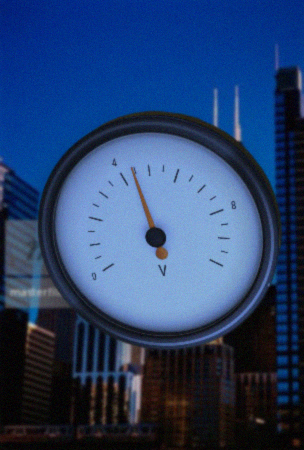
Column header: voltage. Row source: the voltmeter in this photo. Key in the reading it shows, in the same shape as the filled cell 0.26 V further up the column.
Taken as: 4.5 V
